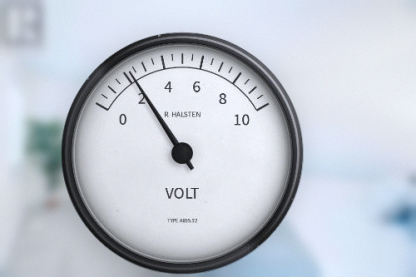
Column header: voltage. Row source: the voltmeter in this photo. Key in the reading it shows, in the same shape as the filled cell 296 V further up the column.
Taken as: 2.25 V
